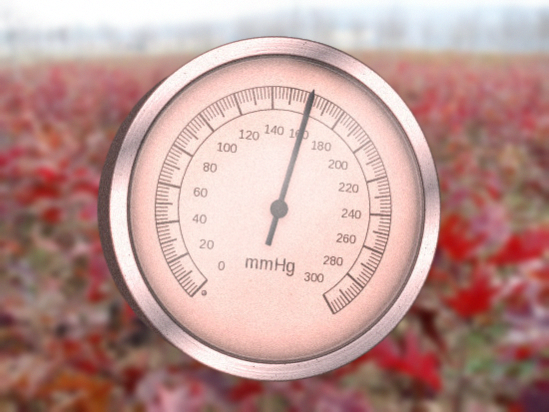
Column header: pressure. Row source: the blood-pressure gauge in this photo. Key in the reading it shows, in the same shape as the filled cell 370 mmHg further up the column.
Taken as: 160 mmHg
